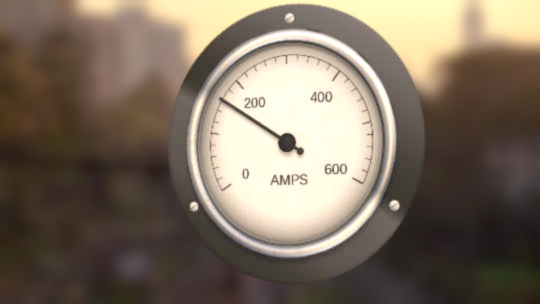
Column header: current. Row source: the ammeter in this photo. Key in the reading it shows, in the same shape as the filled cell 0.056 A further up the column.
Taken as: 160 A
